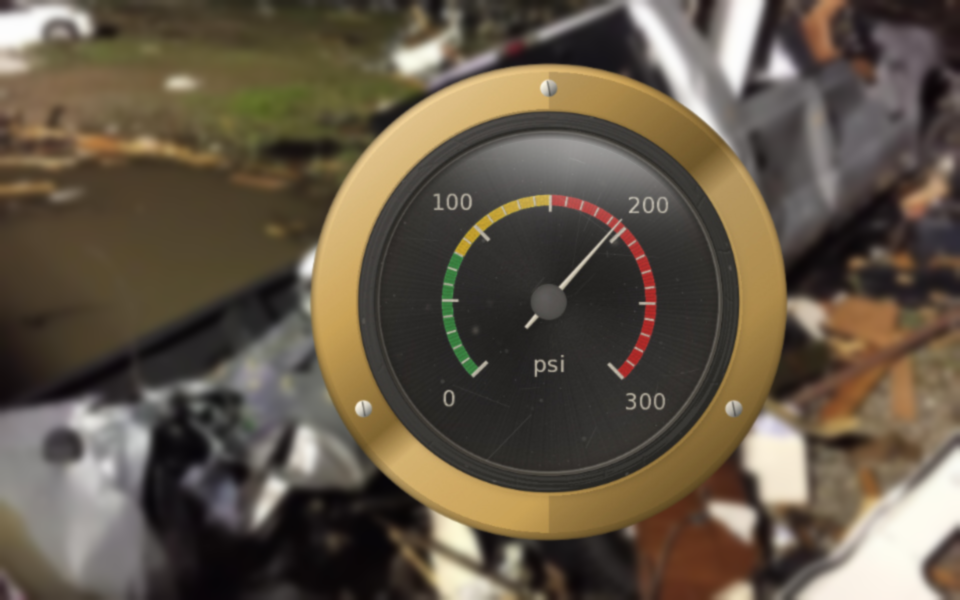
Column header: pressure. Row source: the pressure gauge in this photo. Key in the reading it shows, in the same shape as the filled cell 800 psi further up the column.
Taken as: 195 psi
